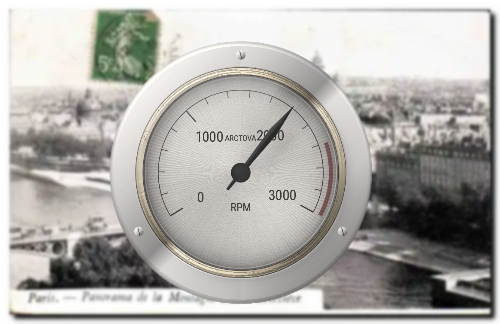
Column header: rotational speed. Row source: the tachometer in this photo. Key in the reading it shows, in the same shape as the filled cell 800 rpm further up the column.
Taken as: 2000 rpm
